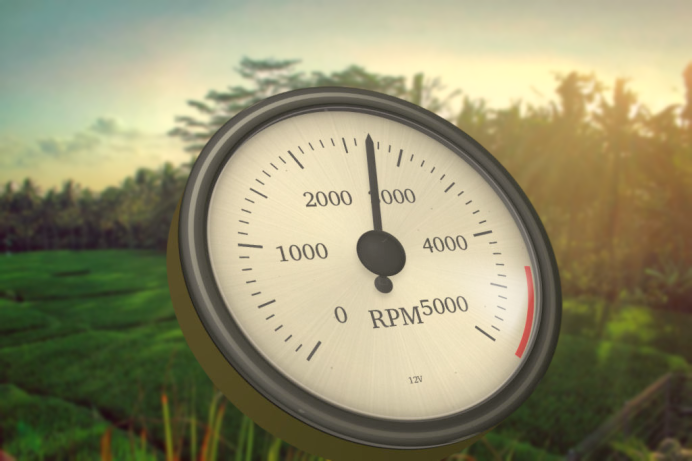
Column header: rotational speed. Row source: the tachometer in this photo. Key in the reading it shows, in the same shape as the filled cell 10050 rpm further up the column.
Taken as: 2700 rpm
